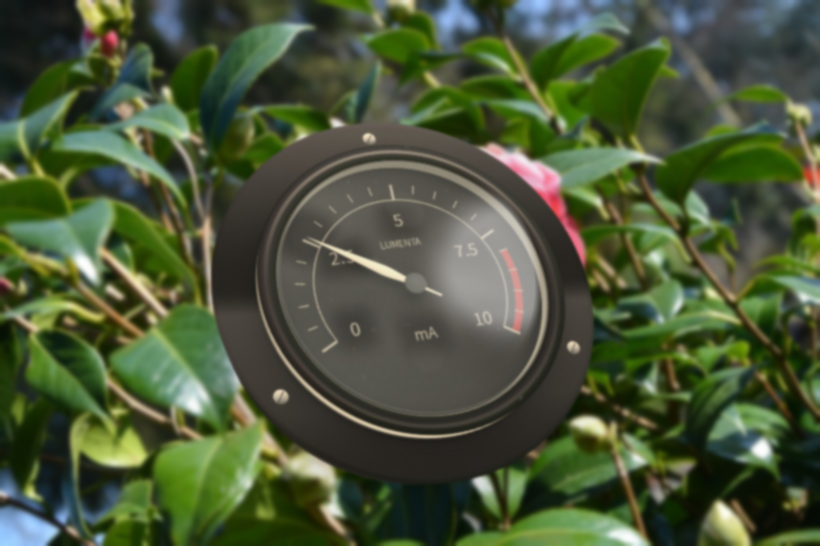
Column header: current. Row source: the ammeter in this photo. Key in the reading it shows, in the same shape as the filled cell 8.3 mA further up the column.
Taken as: 2.5 mA
